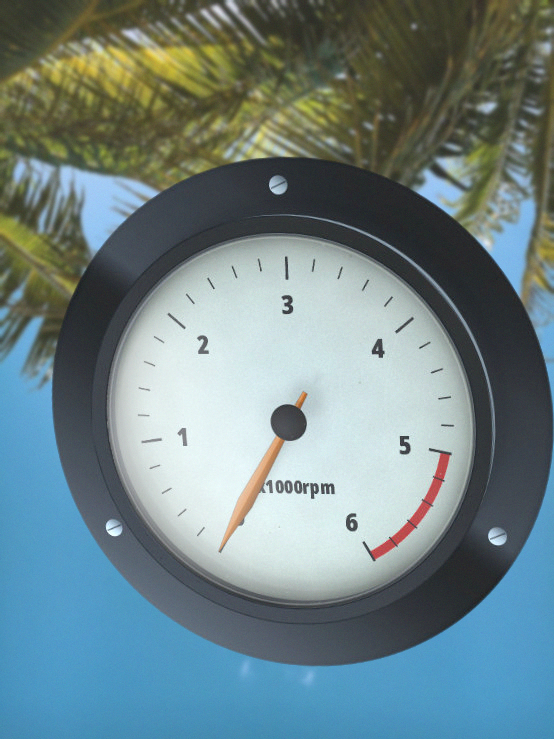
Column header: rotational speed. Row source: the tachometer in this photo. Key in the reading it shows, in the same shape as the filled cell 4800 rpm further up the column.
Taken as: 0 rpm
